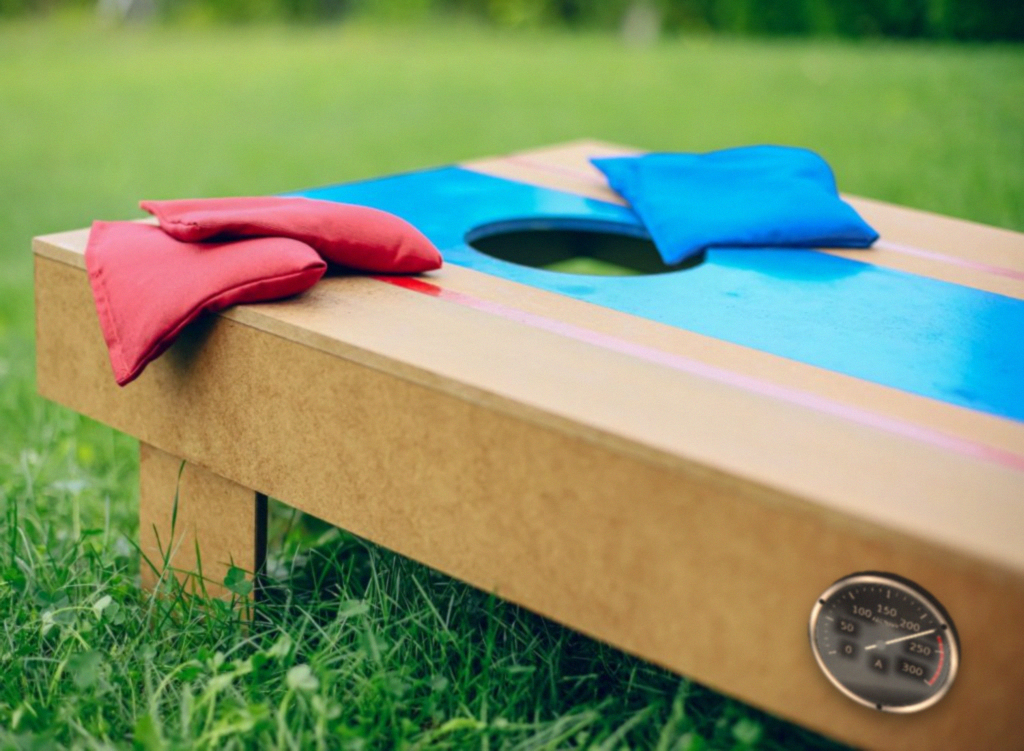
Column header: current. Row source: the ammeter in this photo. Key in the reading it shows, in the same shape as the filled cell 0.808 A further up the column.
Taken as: 220 A
